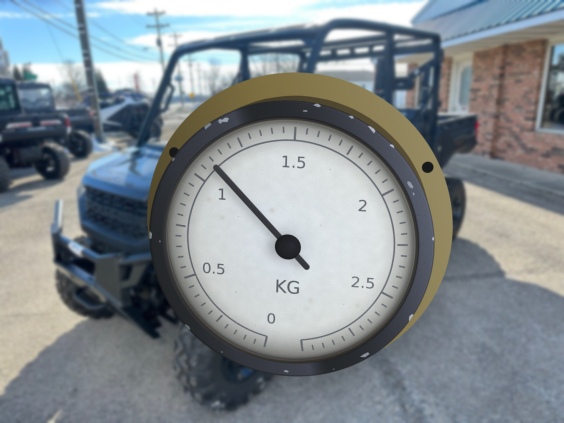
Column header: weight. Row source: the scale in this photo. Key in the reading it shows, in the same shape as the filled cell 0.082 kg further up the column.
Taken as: 1.1 kg
